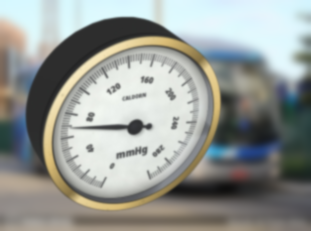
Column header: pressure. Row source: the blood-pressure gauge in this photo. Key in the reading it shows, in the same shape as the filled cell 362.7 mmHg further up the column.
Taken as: 70 mmHg
